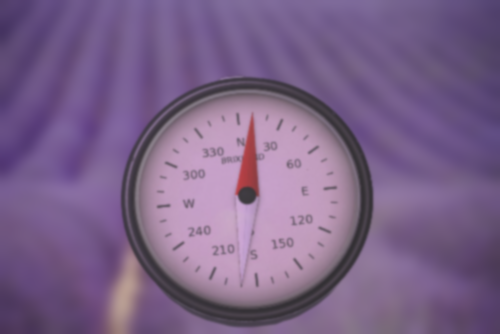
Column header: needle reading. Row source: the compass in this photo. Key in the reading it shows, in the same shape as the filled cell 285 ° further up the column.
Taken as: 10 °
